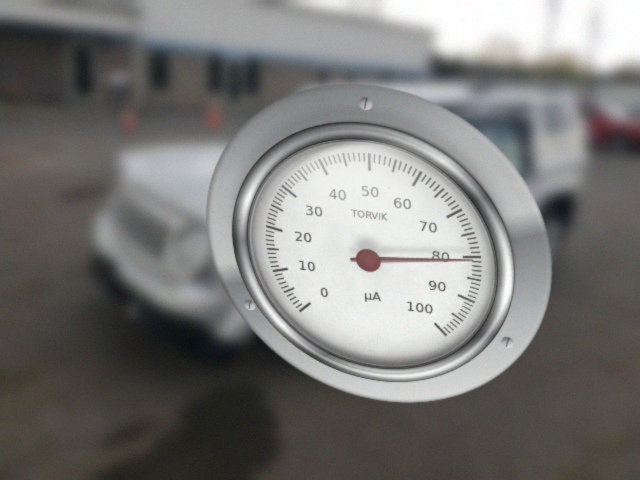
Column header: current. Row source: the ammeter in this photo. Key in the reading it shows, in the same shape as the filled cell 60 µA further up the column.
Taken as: 80 µA
